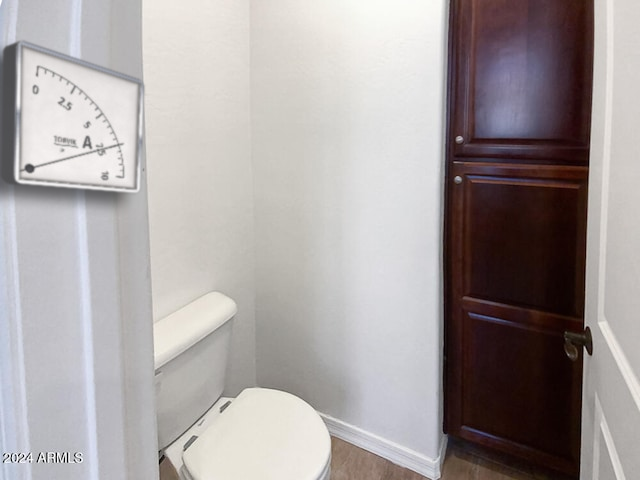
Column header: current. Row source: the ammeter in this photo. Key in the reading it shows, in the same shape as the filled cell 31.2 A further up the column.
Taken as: 7.5 A
